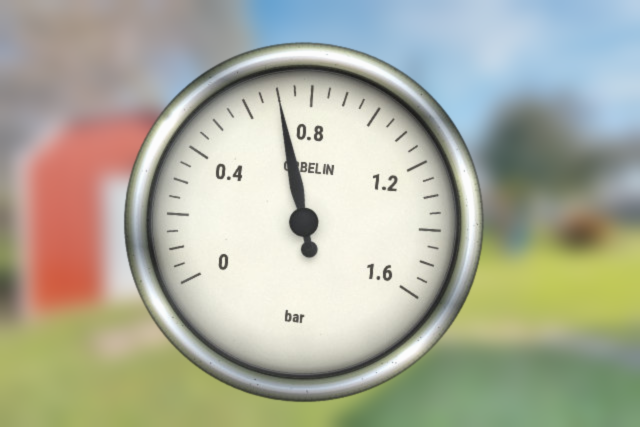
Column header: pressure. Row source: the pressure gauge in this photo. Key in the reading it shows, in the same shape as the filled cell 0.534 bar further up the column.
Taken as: 0.7 bar
